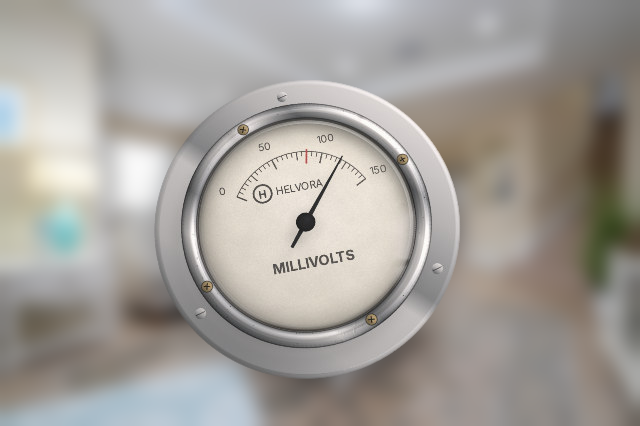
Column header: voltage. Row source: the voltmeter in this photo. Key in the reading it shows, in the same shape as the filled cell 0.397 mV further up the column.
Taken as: 120 mV
